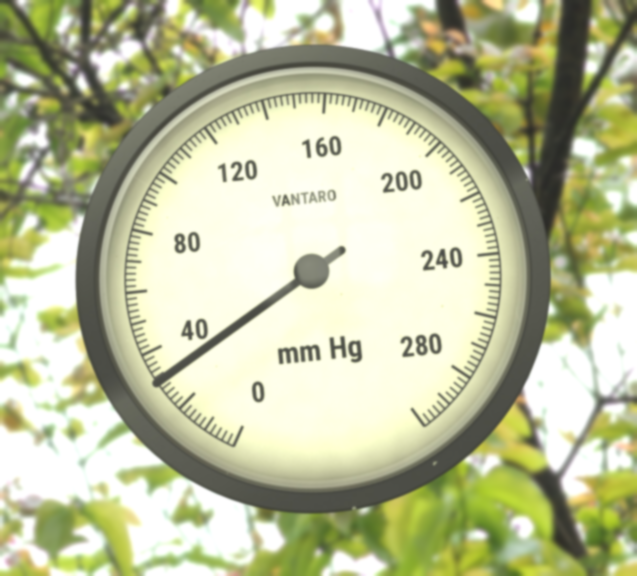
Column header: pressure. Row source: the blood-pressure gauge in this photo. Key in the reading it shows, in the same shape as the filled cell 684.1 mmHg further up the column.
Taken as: 30 mmHg
